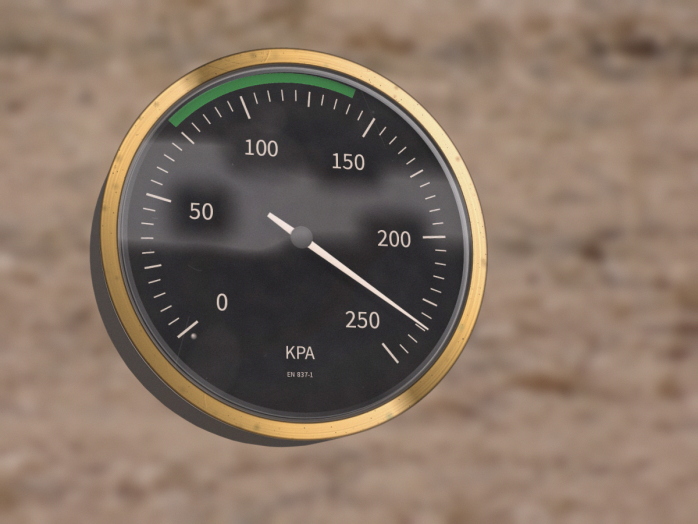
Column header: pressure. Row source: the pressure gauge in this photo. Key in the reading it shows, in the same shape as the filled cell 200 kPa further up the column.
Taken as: 235 kPa
